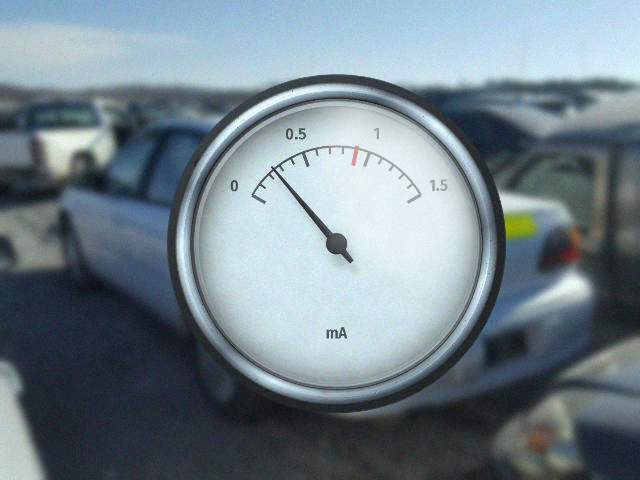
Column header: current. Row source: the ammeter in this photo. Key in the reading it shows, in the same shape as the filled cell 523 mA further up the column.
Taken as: 0.25 mA
